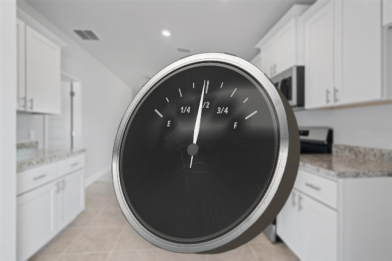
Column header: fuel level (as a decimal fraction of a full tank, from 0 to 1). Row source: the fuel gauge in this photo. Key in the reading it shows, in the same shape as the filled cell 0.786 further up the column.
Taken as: 0.5
